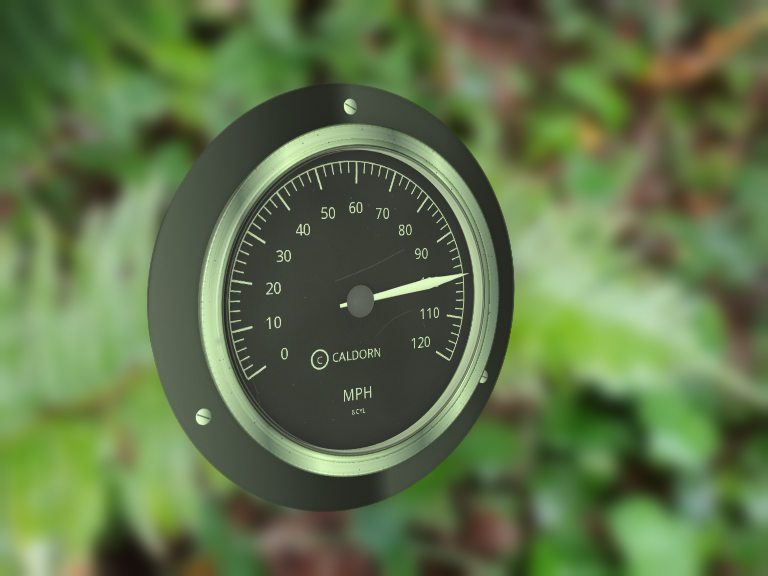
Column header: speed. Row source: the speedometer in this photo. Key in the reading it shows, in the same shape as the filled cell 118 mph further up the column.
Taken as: 100 mph
